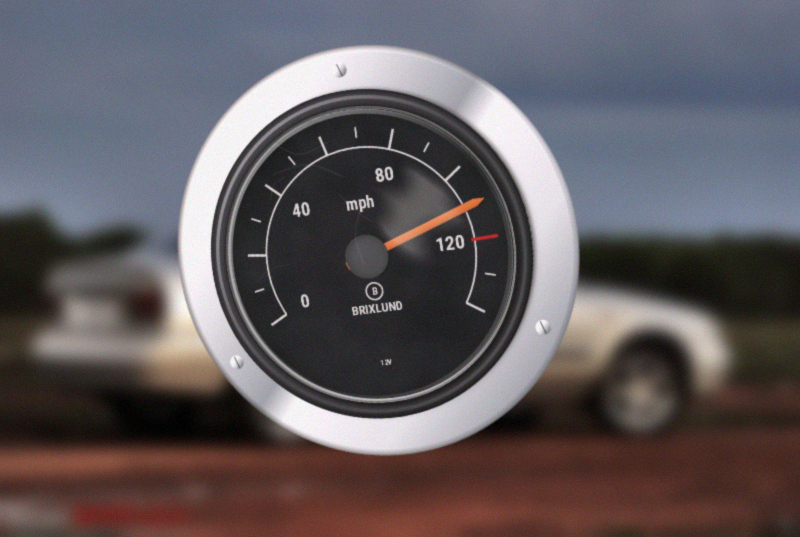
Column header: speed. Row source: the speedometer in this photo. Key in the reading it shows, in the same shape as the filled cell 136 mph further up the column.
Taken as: 110 mph
